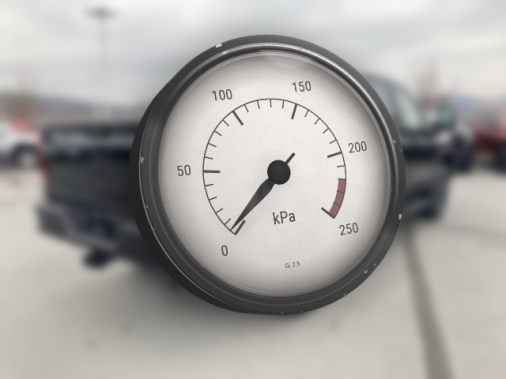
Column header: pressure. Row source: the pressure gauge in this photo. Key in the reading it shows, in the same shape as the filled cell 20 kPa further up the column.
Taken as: 5 kPa
